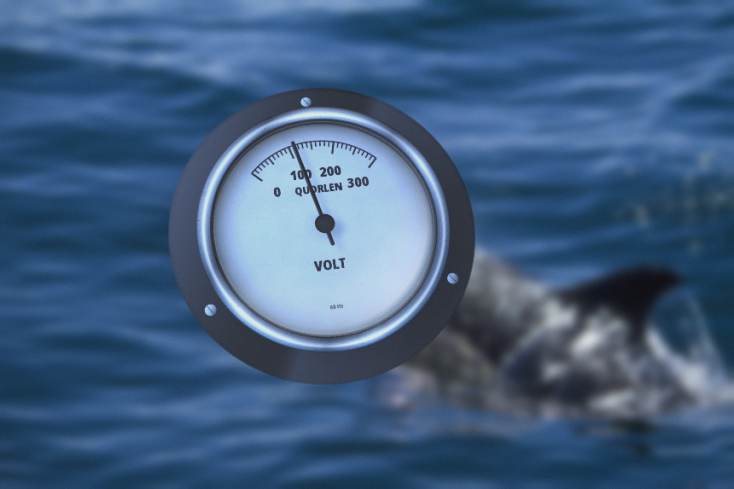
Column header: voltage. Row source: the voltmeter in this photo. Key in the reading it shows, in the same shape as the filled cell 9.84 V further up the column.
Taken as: 110 V
